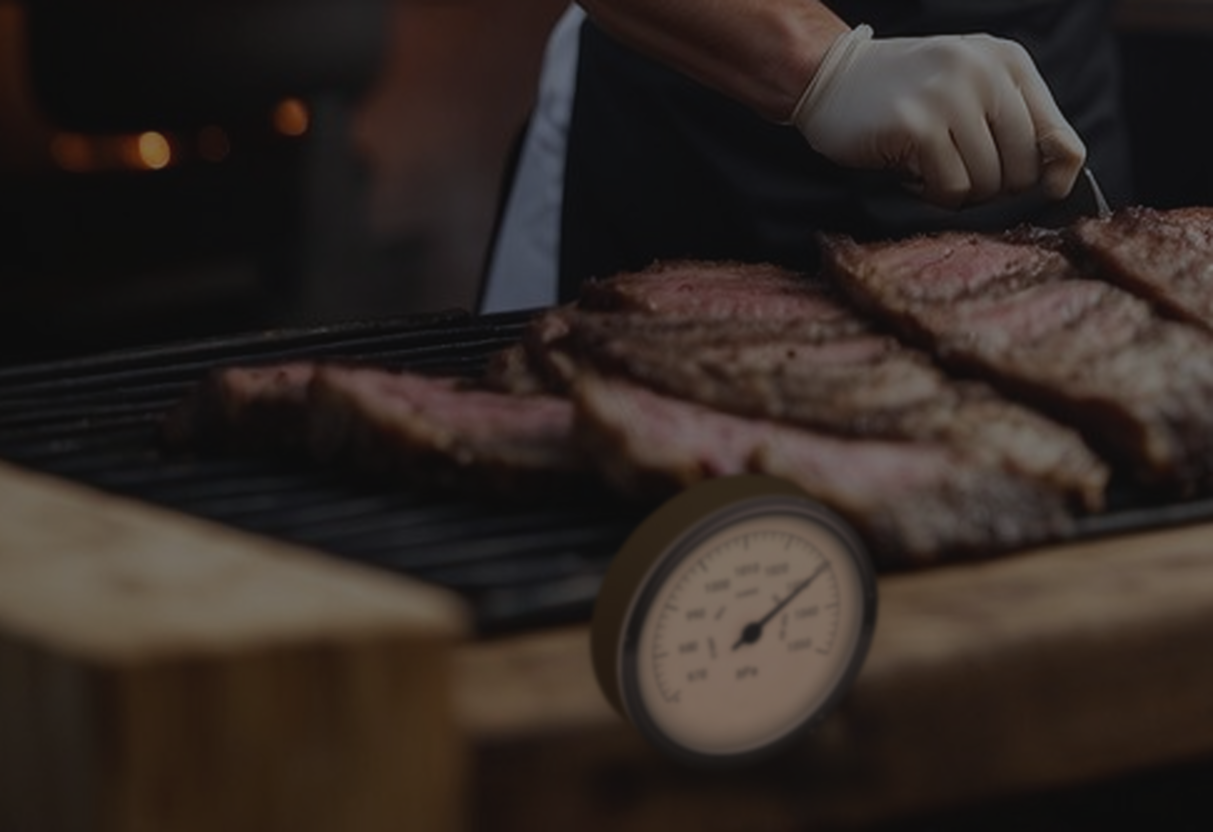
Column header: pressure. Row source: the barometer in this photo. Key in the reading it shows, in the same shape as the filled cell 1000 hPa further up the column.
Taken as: 1030 hPa
